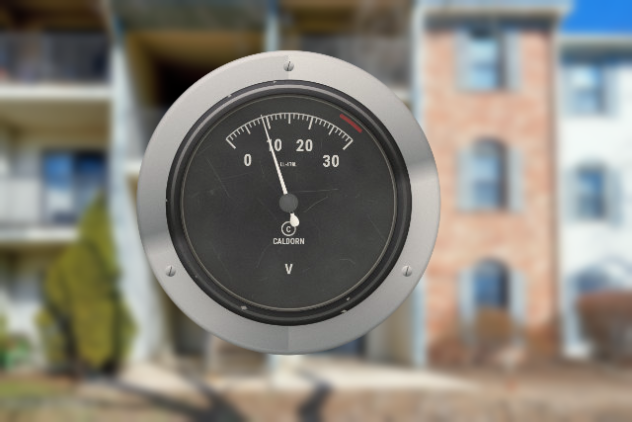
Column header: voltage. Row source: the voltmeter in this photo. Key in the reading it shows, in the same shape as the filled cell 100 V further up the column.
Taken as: 9 V
